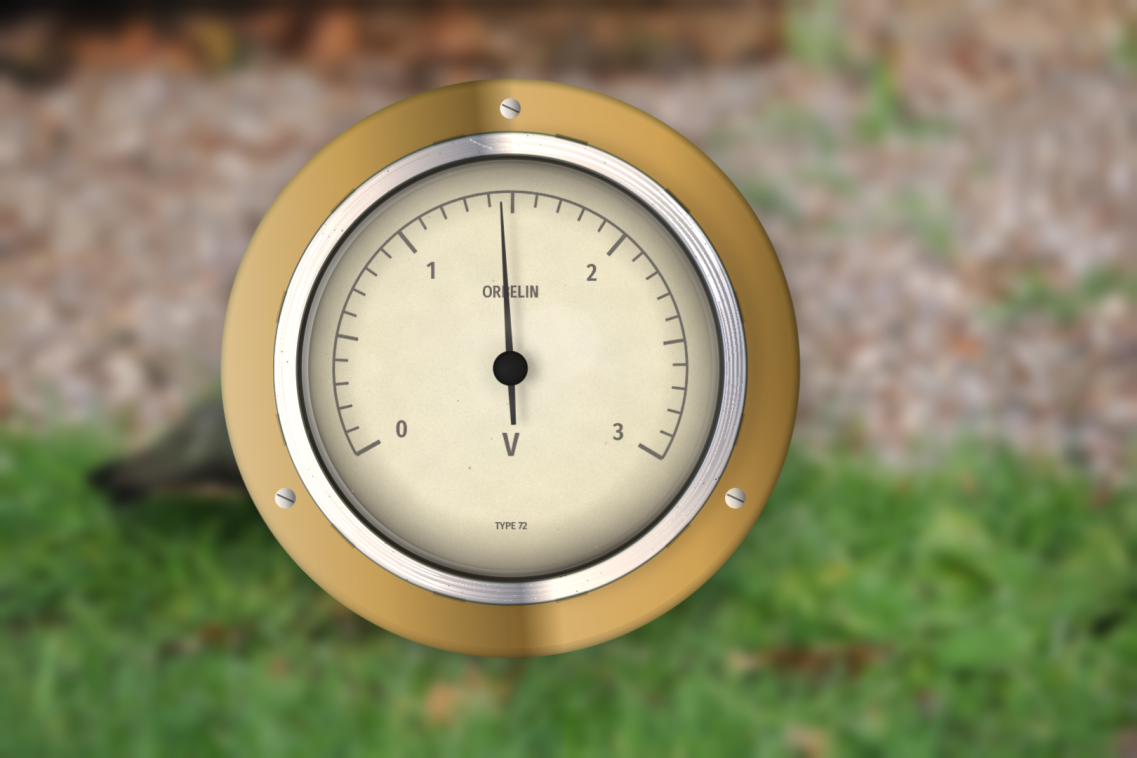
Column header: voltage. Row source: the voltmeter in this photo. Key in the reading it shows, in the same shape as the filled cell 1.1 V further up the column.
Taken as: 1.45 V
